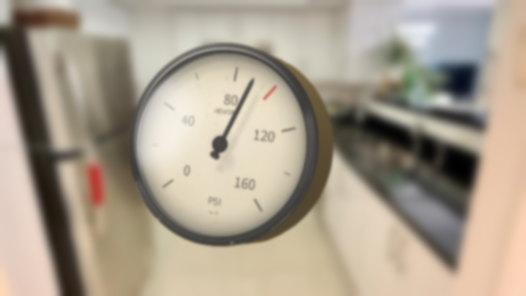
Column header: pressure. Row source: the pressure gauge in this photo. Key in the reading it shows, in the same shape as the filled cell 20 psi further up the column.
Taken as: 90 psi
